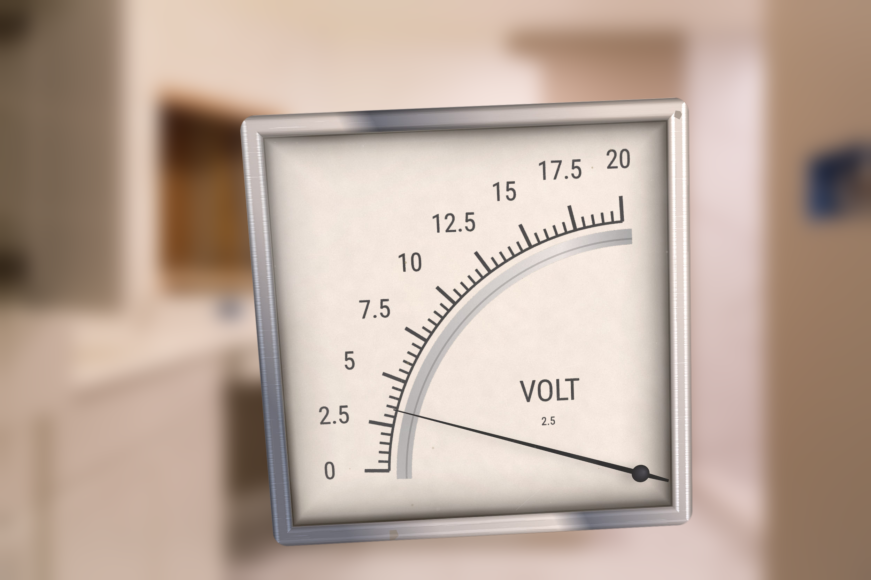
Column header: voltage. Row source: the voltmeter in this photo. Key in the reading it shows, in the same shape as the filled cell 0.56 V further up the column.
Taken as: 3.5 V
